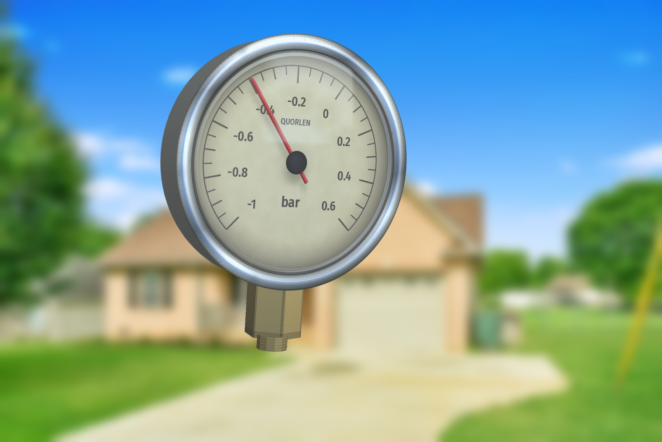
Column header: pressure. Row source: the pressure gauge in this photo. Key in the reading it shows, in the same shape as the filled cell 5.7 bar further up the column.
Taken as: -0.4 bar
